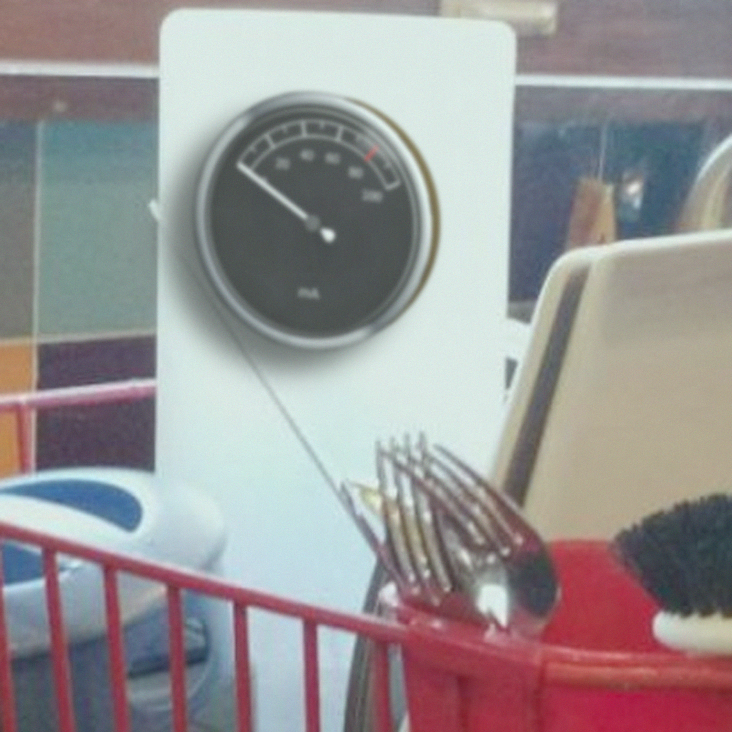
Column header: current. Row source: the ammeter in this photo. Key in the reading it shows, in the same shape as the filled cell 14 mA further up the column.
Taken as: 0 mA
